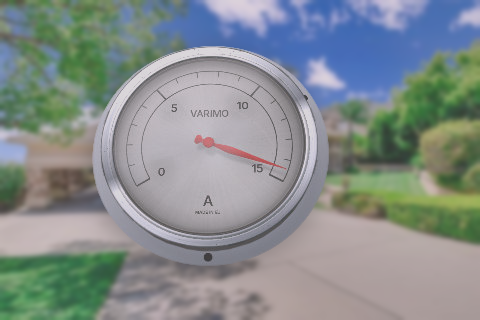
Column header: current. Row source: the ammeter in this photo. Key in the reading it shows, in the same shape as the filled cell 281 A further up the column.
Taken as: 14.5 A
